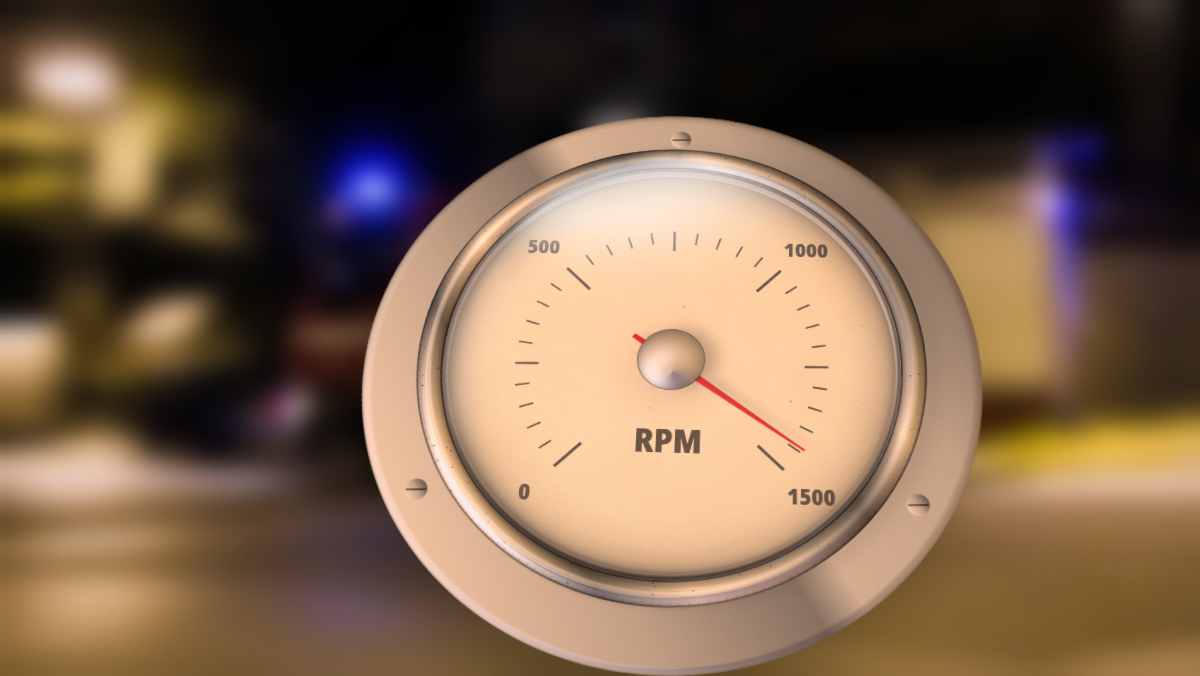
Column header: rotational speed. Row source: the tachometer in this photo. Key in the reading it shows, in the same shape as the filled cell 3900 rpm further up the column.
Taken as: 1450 rpm
